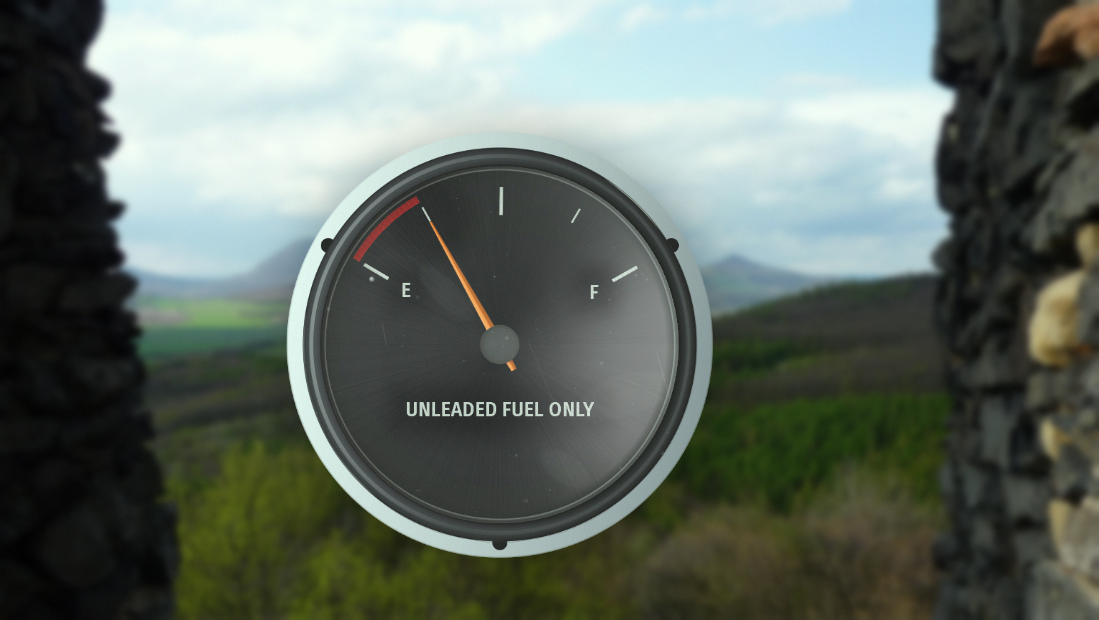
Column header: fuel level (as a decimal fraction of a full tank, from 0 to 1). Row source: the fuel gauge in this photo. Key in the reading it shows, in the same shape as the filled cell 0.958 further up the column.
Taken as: 0.25
